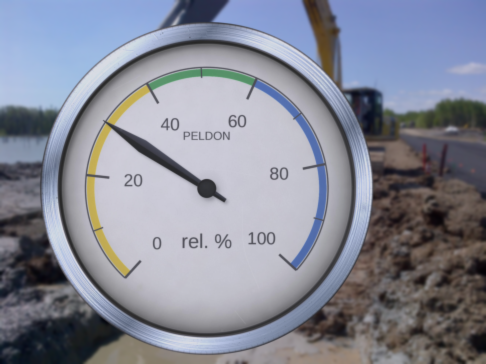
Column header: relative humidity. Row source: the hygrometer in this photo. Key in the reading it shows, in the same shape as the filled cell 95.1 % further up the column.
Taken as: 30 %
